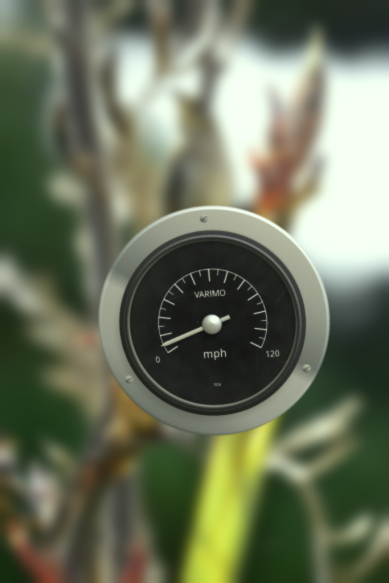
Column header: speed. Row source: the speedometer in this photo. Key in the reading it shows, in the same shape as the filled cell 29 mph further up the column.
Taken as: 5 mph
